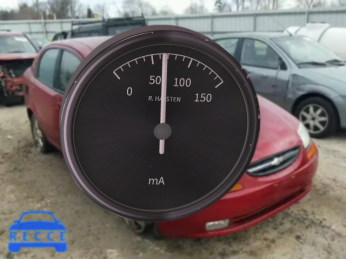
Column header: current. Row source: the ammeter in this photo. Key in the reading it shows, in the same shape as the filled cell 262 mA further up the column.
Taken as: 65 mA
